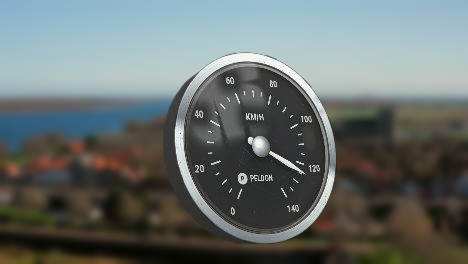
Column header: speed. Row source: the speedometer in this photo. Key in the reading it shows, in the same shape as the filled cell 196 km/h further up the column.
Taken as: 125 km/h
